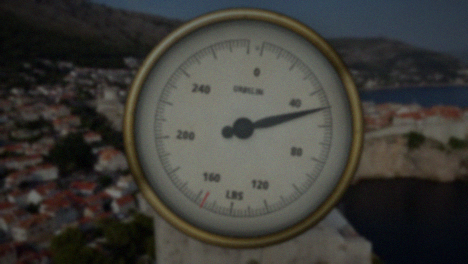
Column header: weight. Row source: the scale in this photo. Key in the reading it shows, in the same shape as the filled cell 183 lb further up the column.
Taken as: 50 lb
